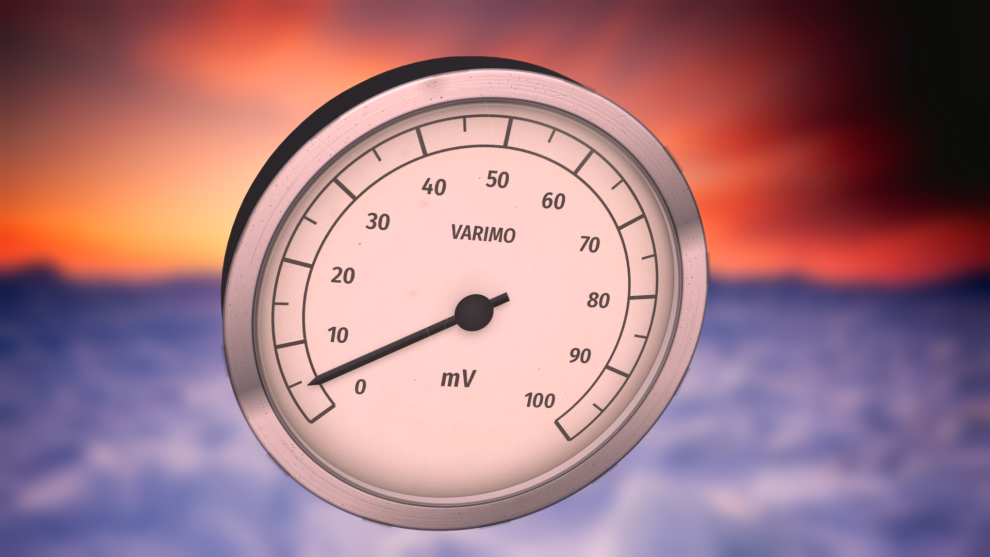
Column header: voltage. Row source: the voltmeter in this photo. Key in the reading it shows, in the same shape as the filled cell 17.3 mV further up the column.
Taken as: 5 mV
